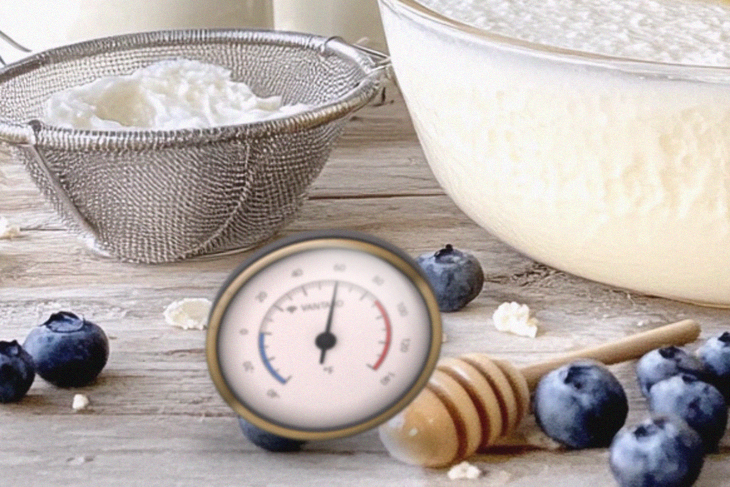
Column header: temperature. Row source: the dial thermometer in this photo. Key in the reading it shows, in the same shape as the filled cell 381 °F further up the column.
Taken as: 60 °F
